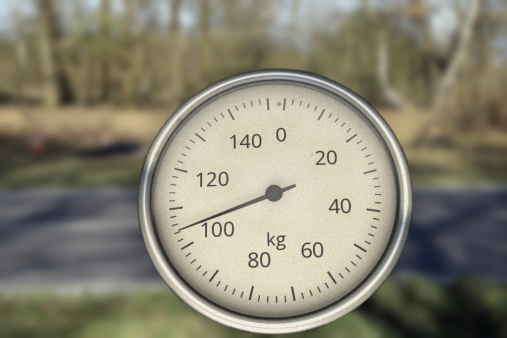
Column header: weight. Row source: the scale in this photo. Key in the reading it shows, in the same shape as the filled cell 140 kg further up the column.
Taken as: 104 kg
